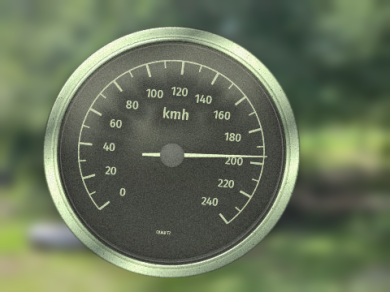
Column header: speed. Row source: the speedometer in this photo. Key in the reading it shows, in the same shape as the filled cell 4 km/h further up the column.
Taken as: 195 km/h
